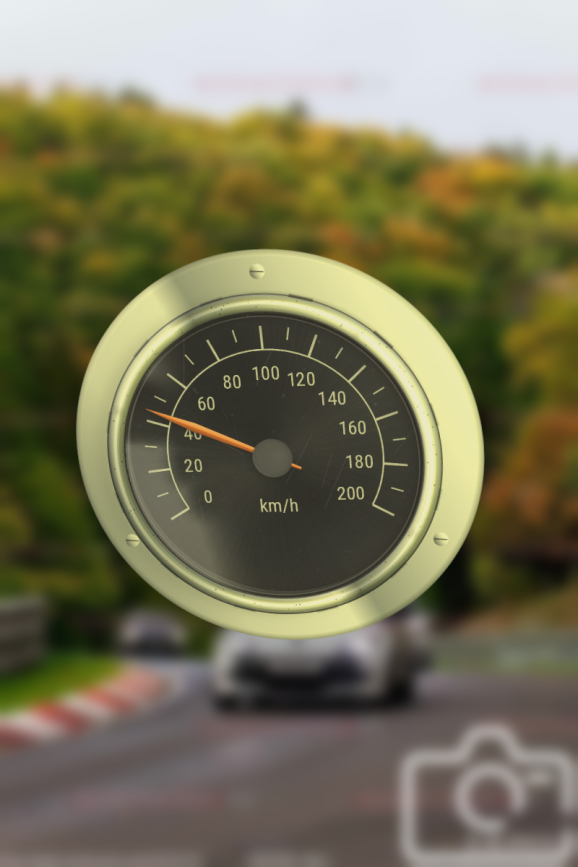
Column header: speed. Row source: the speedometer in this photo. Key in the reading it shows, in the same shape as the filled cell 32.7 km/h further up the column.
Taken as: 45 km/h
